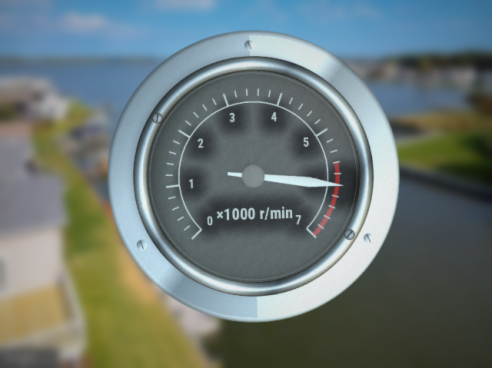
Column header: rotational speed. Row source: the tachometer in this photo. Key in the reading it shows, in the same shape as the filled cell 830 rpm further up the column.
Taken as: 6000 rpm
